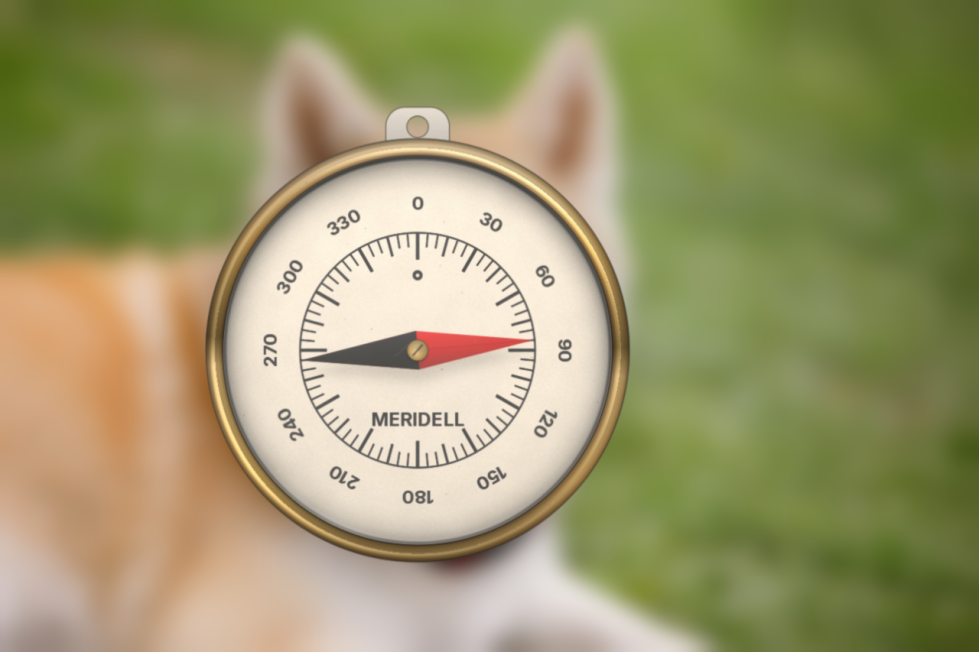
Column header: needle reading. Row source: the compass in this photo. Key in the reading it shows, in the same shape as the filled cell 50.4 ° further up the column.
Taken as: 85 °
